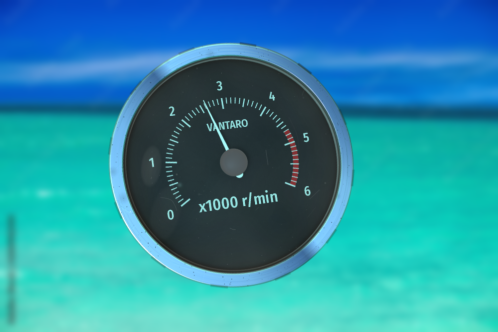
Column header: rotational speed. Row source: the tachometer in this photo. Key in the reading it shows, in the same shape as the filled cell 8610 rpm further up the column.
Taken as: 2600 rpm
